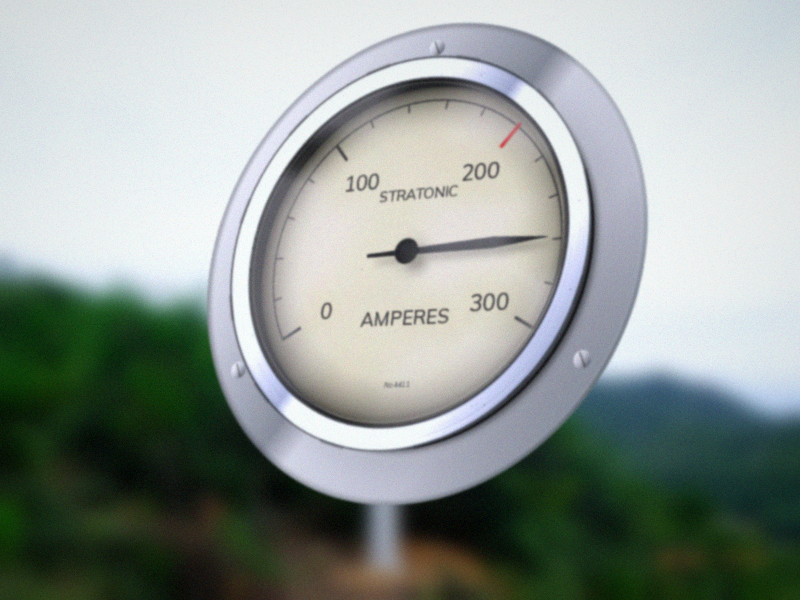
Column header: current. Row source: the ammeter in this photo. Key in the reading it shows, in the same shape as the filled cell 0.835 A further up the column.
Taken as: 260 A
